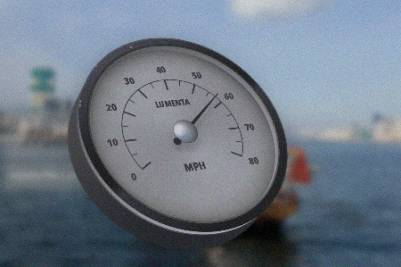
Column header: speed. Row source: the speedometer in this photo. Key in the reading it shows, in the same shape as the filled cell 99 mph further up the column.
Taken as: 57.5 mph
